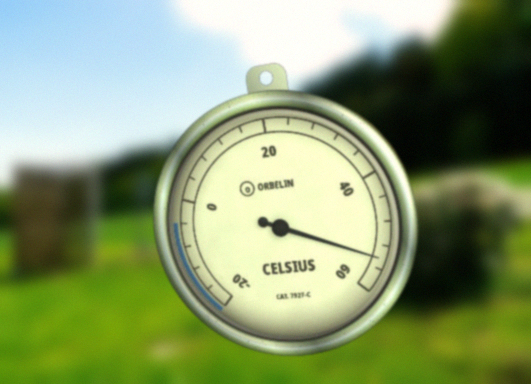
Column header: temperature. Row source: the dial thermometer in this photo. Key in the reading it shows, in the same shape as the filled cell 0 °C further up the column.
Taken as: 54 °C
